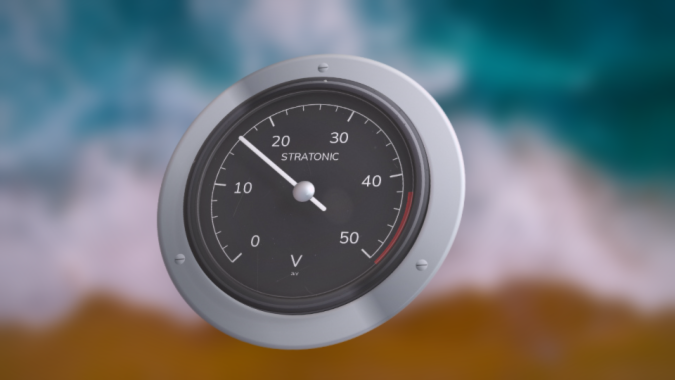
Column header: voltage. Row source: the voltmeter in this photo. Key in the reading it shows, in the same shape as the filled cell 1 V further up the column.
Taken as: 16 V
